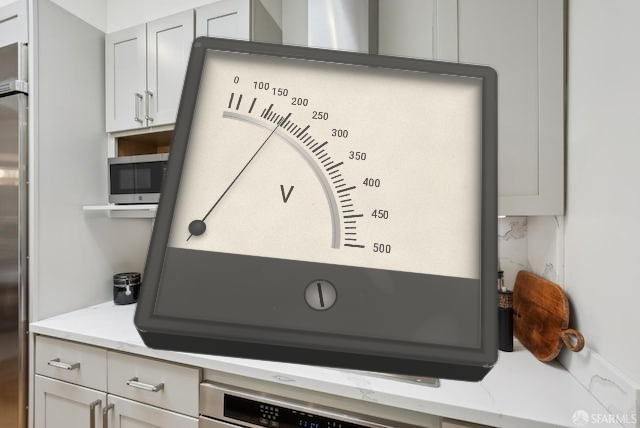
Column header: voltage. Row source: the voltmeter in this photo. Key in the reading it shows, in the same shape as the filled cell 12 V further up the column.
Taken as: 200 V
